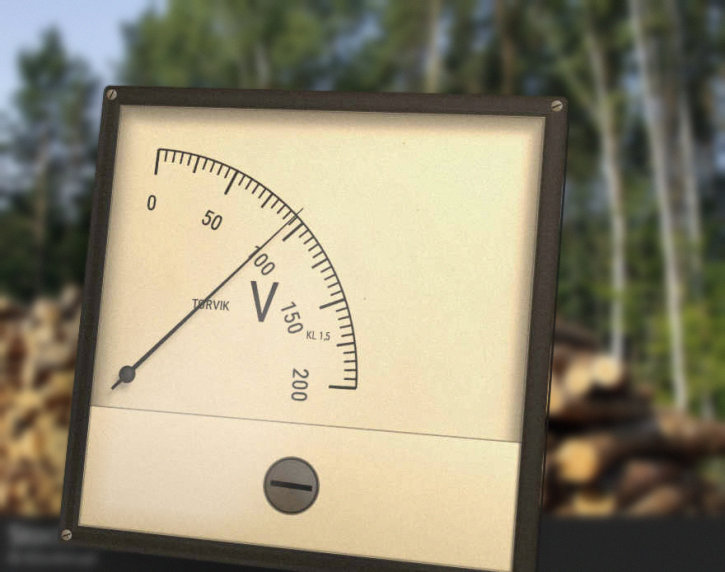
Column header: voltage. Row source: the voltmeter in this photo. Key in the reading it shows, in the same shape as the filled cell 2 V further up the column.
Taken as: 95 V
